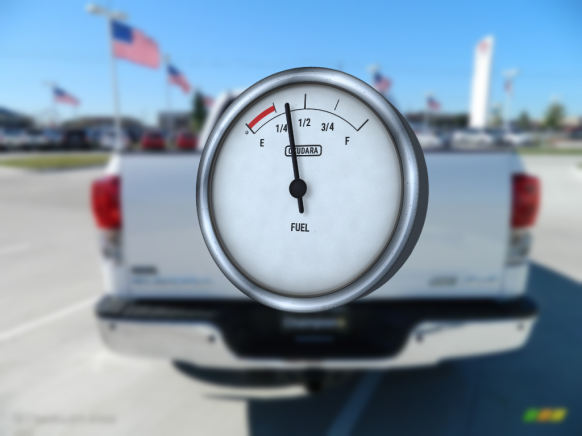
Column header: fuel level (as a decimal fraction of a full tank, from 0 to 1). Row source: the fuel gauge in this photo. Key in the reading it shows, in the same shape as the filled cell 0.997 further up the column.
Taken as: 0.375
